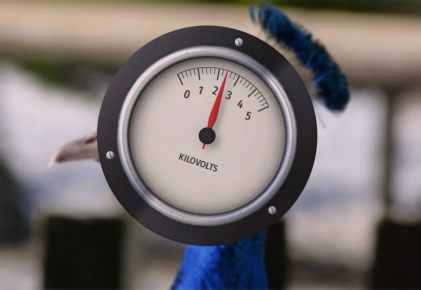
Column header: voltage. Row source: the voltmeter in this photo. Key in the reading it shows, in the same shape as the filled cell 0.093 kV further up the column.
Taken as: 2.4 kV
